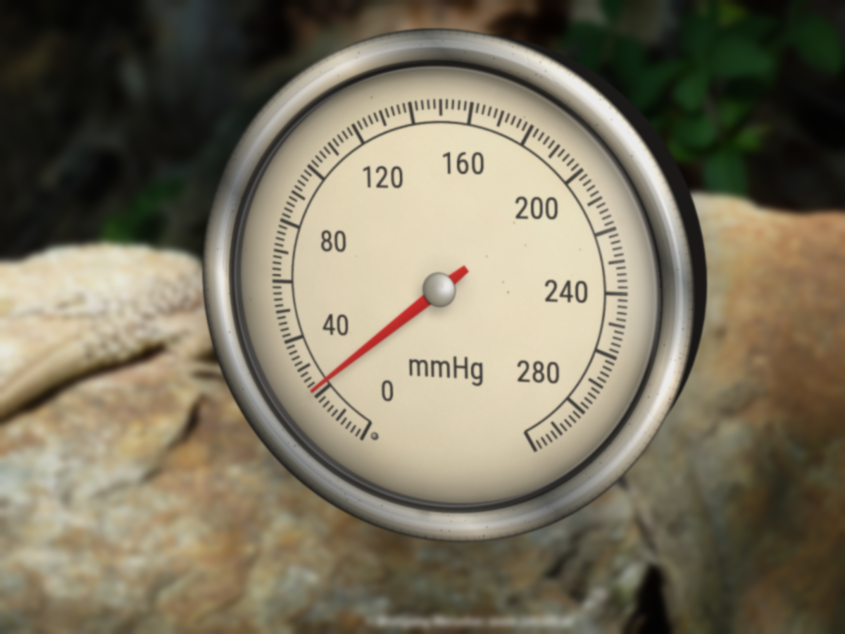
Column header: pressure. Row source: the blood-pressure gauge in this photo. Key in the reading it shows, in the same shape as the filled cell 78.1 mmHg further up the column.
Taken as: 22 mmHg
